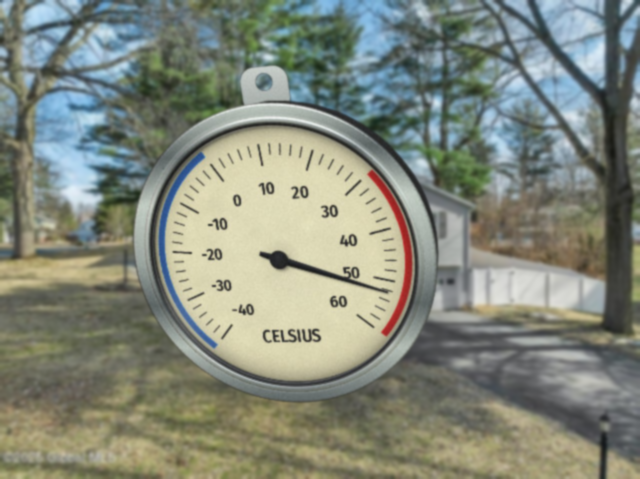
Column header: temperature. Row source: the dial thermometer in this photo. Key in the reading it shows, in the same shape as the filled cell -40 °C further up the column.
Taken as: 52 °C
